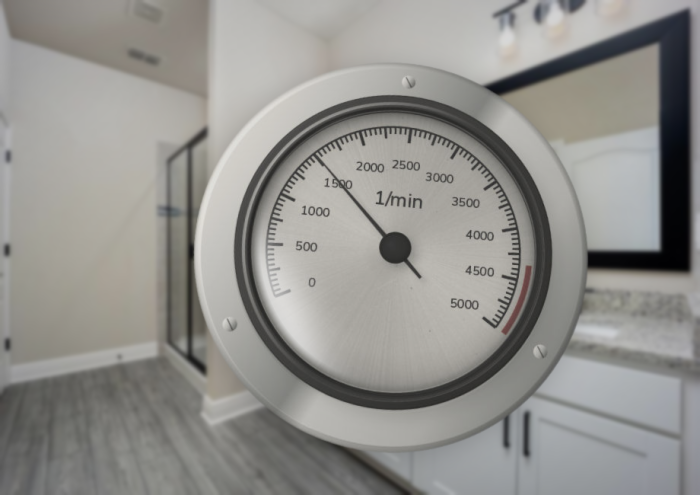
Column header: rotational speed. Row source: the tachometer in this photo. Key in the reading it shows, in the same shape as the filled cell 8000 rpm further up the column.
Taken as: 1500 rpm
